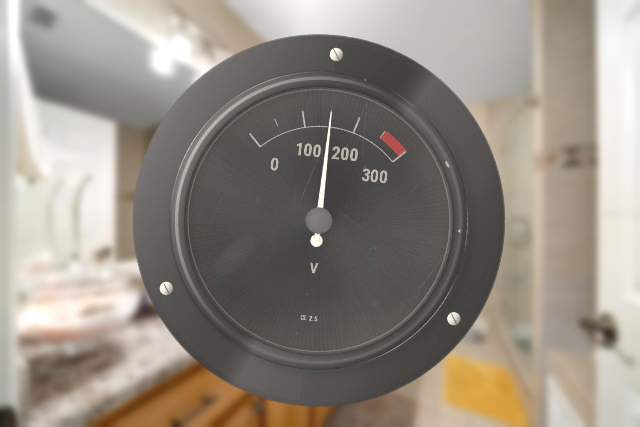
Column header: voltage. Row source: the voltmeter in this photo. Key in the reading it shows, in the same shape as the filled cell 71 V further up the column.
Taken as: 150 V
